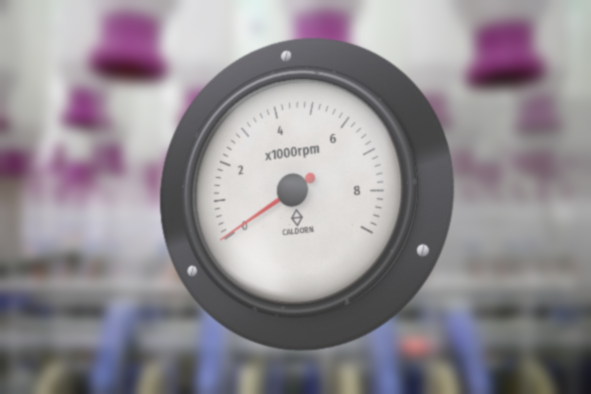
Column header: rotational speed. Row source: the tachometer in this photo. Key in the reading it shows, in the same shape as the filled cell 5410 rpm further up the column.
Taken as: 0 rpm
